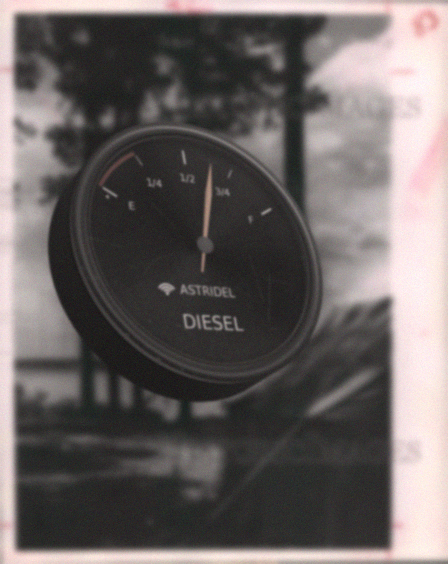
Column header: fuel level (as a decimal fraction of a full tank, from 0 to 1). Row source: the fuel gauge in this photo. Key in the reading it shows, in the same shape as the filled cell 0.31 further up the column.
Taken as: 0.625
